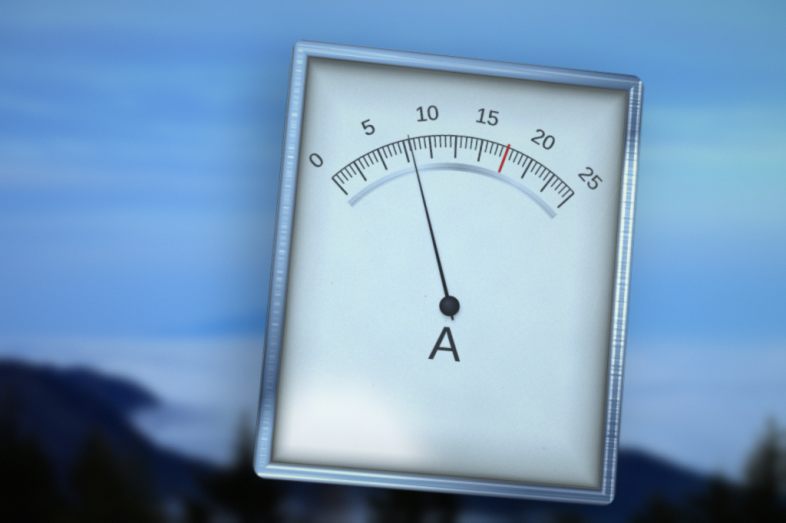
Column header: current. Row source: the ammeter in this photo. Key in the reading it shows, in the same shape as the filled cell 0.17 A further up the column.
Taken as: 8 A
